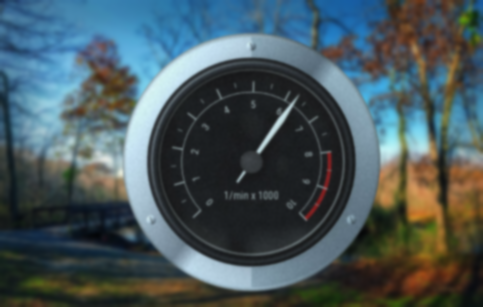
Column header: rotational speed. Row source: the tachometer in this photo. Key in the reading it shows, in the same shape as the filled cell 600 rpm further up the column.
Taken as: 6250 rpm
